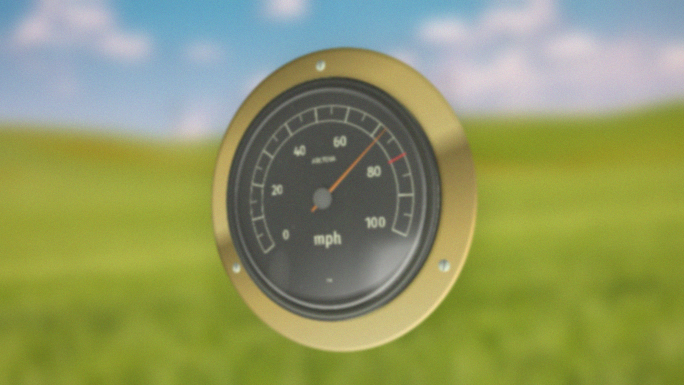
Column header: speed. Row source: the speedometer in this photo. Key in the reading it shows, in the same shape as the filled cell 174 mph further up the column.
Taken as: 72.5 mph
